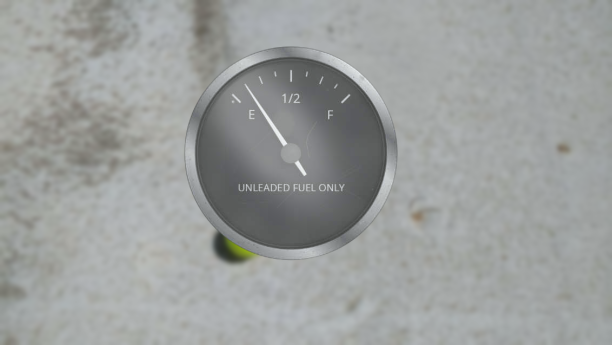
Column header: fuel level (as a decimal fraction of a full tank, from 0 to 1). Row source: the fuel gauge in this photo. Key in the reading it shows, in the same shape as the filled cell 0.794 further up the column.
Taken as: 0.125
